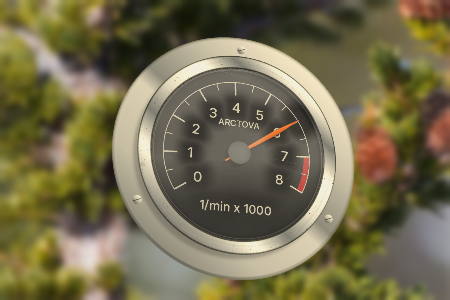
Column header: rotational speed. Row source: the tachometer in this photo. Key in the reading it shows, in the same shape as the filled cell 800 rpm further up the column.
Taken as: 6000 rpm
